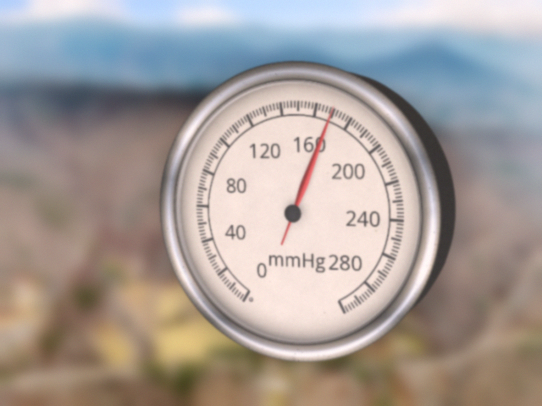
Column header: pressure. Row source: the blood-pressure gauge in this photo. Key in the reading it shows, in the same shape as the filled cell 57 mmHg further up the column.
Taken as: 170 mmHg
